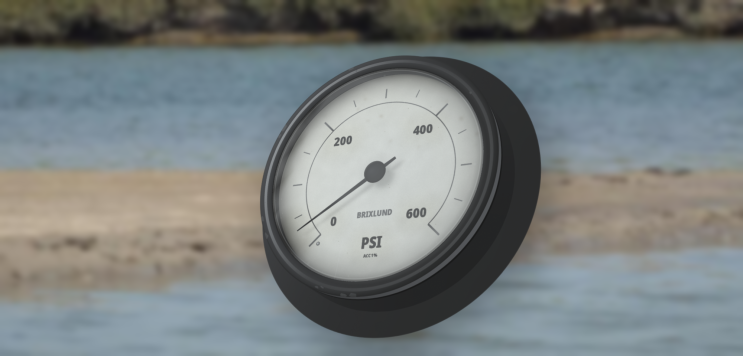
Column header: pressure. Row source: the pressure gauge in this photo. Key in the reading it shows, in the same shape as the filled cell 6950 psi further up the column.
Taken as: 25 psi
